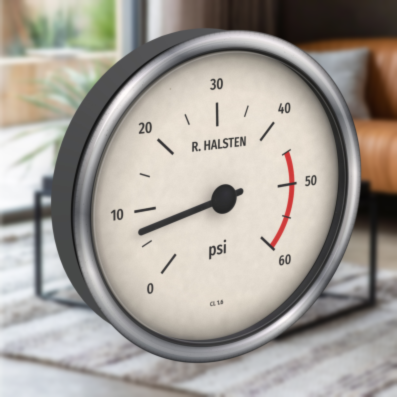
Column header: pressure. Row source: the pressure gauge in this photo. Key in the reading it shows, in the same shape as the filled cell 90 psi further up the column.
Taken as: 7.5 psi
